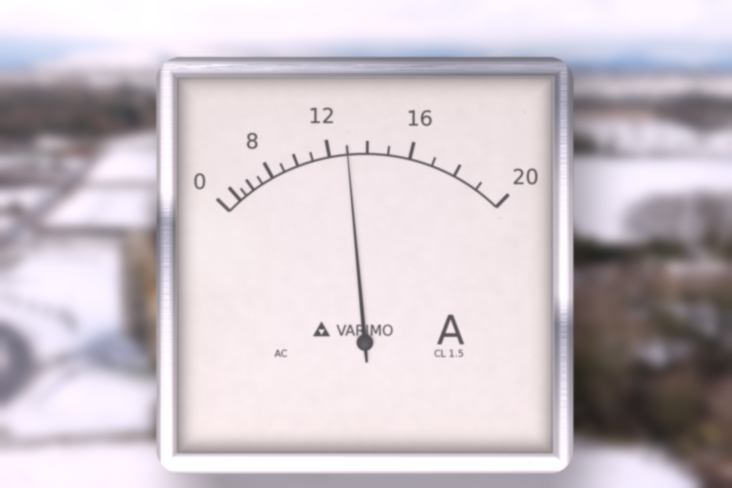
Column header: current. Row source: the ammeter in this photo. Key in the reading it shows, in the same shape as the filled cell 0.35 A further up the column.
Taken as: 13 A
